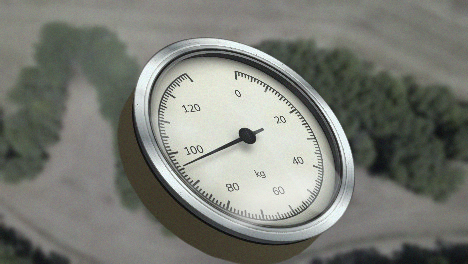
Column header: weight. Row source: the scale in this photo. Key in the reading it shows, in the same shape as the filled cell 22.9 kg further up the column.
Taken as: 95 kg
